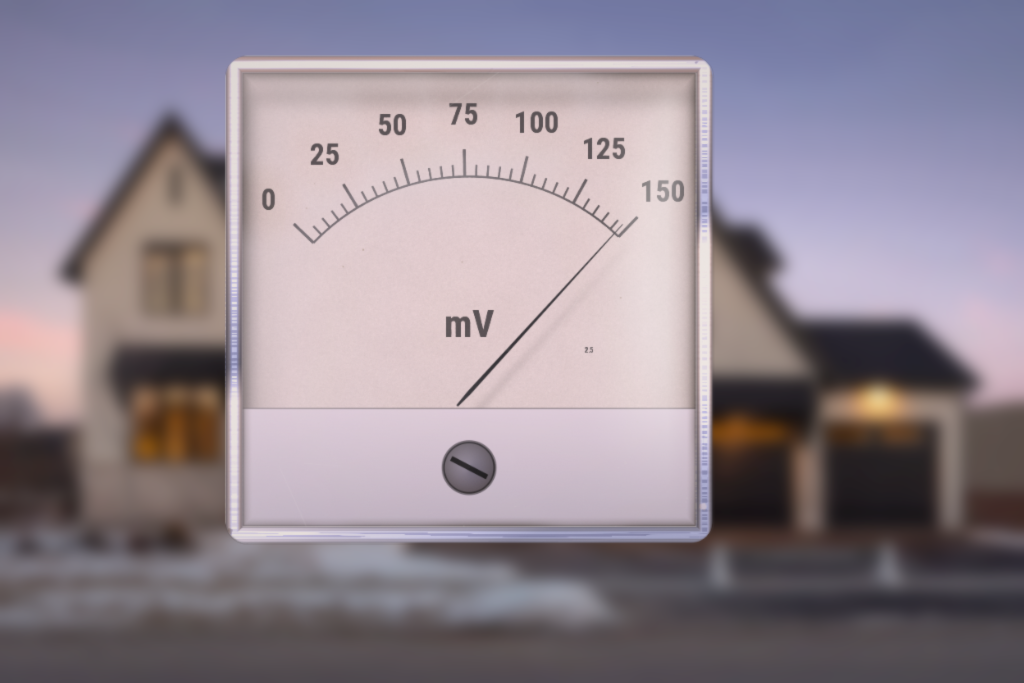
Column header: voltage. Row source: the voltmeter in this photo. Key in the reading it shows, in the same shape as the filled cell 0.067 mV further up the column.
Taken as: 147.5 mV
